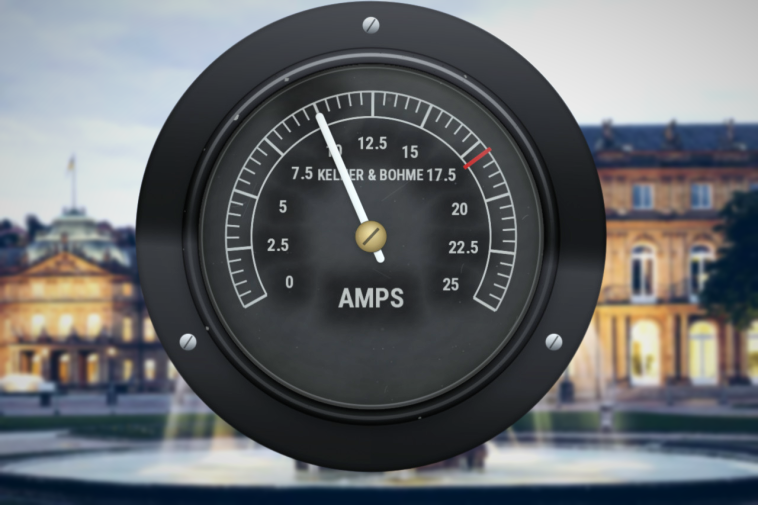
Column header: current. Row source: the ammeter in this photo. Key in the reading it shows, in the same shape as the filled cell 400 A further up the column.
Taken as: 10 A
